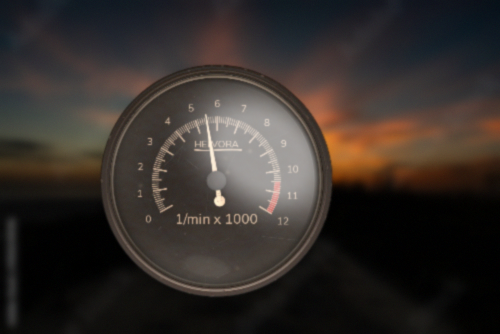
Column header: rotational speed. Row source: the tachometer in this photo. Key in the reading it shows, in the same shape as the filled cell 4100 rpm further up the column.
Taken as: 5500 rpm
